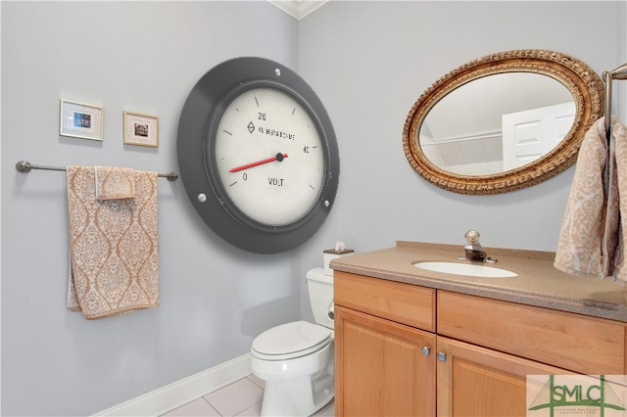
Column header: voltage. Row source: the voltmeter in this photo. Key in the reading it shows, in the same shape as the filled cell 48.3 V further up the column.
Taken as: 2.5 V
